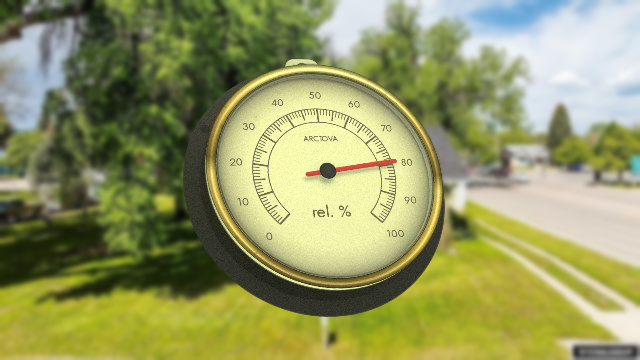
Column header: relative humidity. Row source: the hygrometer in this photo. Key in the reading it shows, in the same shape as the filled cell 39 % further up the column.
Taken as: 80 %
